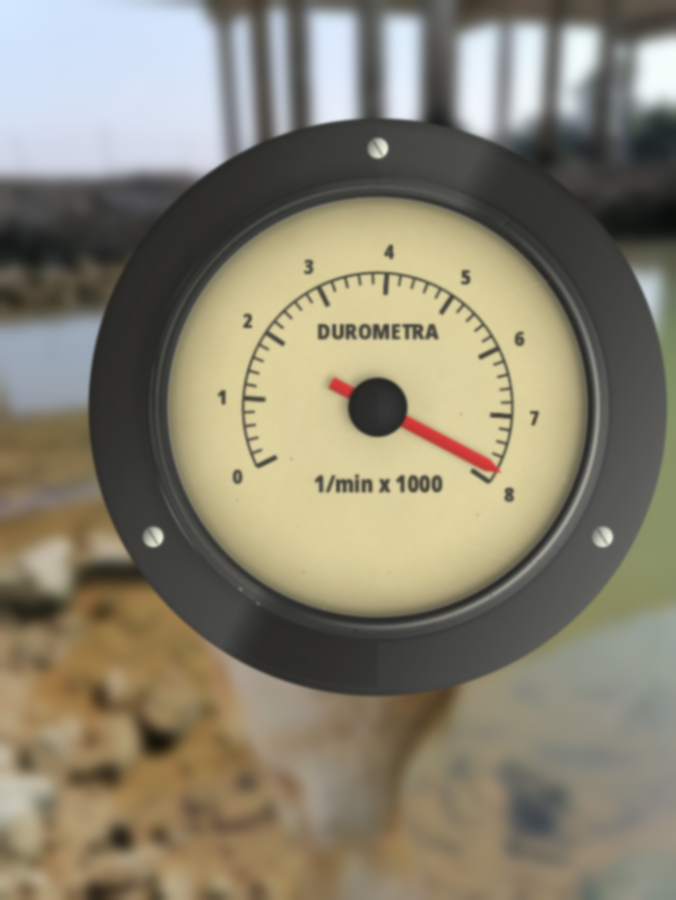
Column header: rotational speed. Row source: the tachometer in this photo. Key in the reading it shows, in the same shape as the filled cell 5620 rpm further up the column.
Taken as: 7800 rpm
